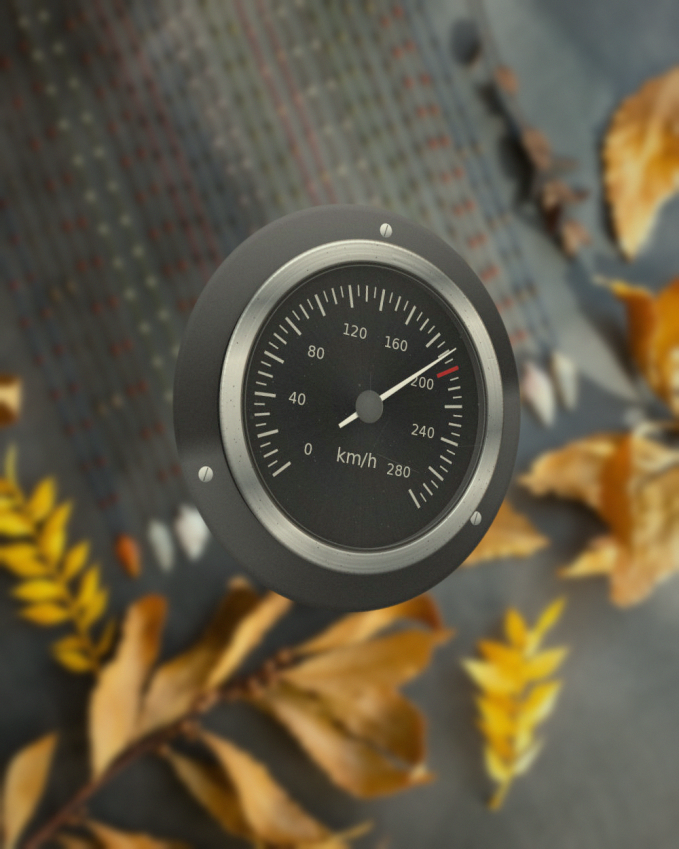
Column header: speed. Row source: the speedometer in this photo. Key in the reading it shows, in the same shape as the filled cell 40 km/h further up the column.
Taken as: 190 km/h
